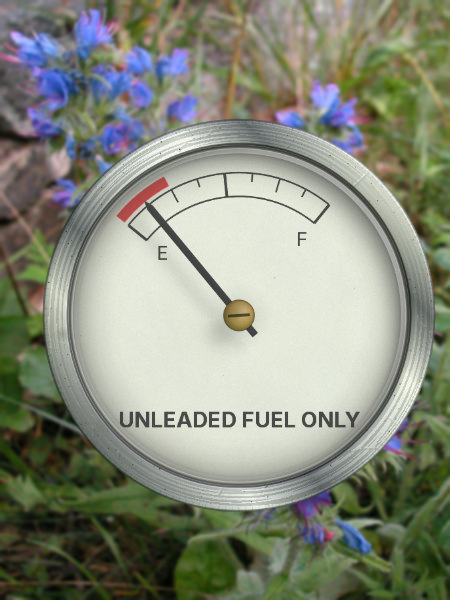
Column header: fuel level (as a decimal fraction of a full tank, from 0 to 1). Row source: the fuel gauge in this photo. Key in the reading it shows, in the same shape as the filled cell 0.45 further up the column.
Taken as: 0.125
